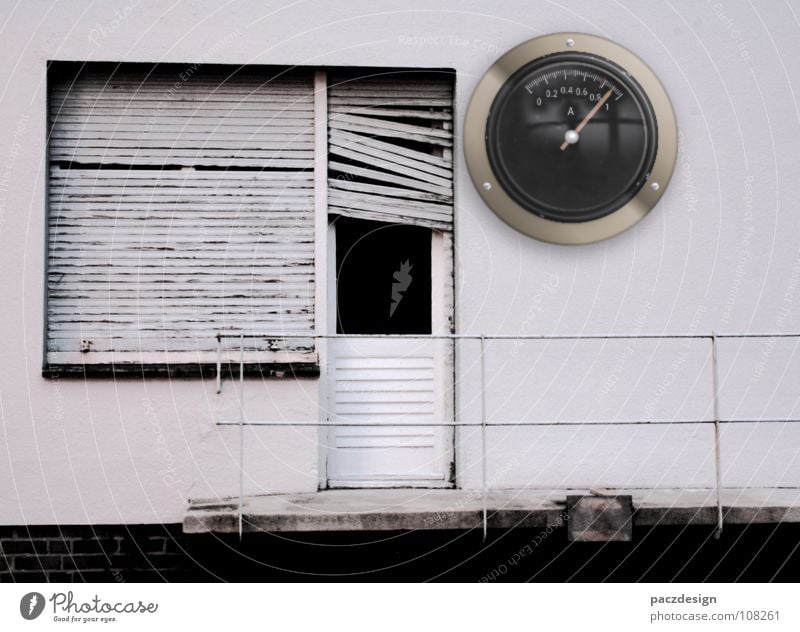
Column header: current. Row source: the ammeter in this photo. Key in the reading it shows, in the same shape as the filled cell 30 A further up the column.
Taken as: 0.9 A
